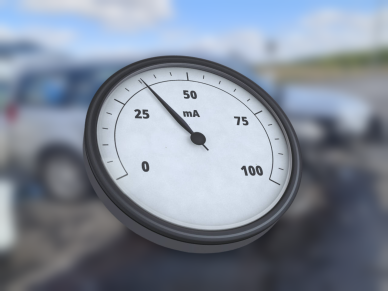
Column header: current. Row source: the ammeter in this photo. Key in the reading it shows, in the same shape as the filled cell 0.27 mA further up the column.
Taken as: 35 mA
